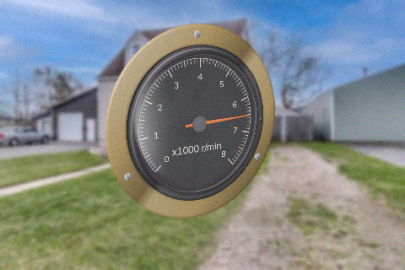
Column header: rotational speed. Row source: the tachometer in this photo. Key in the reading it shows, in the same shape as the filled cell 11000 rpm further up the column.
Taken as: 6500 rpm
